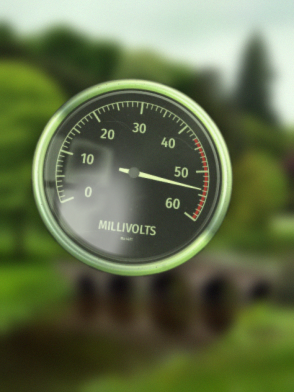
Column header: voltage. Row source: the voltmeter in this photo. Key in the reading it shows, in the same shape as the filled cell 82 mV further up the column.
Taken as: 54 mV
